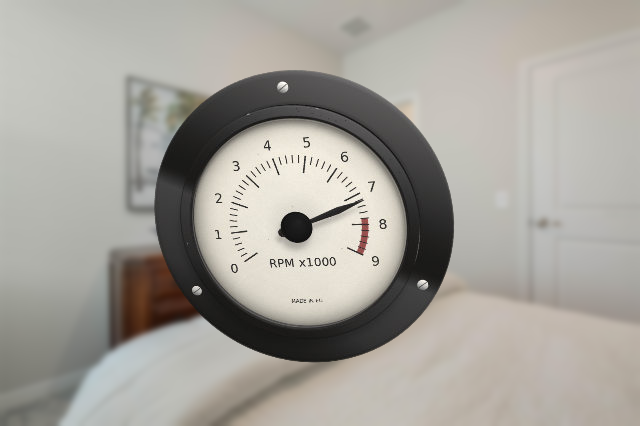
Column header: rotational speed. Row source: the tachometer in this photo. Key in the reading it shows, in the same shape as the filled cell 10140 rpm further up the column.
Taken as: 7200 rpm
